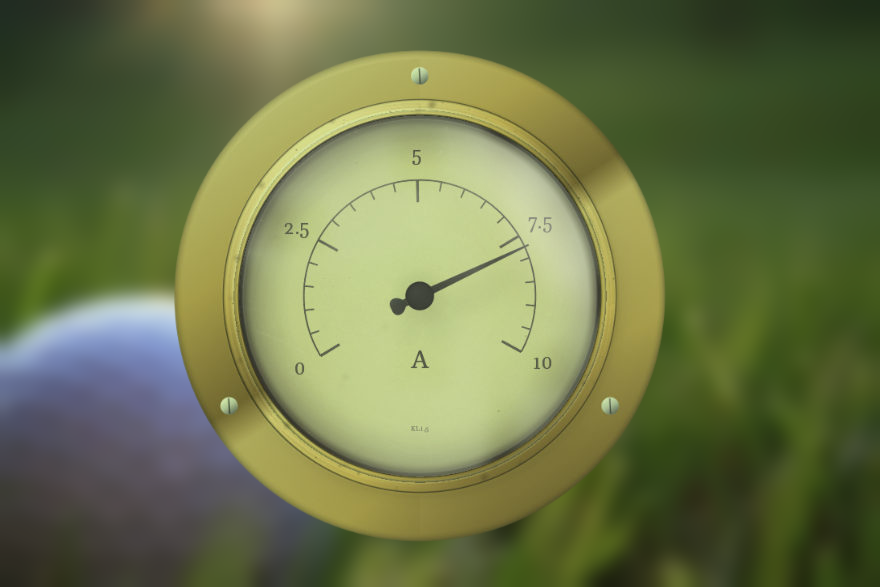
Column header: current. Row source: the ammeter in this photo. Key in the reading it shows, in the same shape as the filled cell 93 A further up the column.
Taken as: 7.75 A
